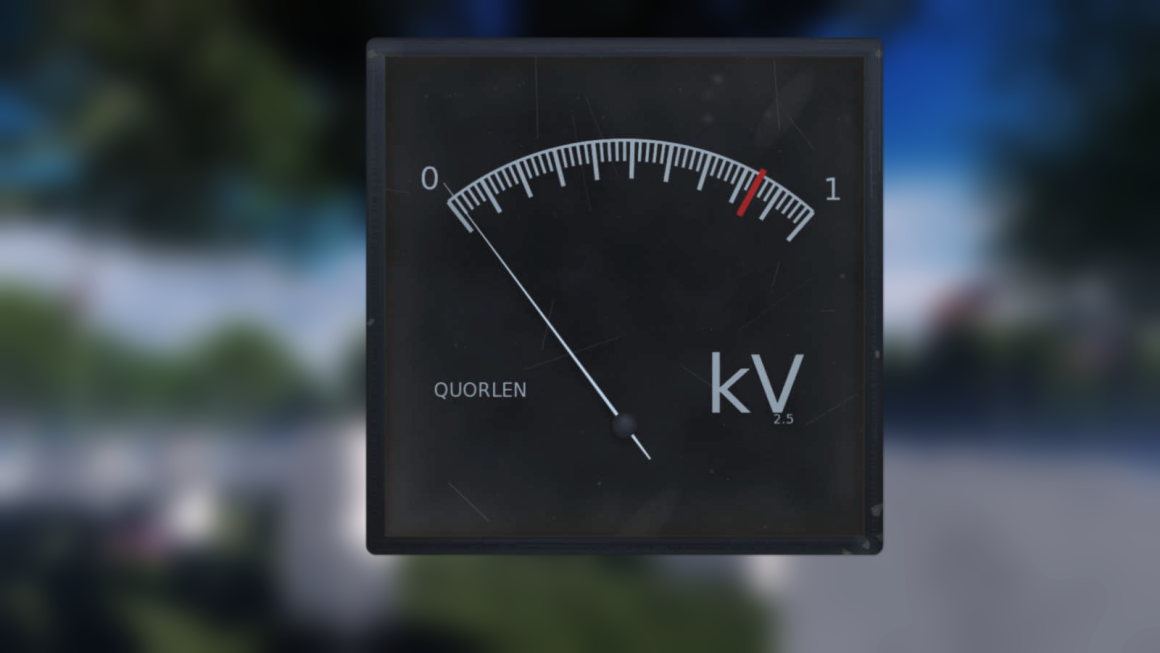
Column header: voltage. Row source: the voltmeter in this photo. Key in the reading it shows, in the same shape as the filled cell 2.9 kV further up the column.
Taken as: 0.02 kV
